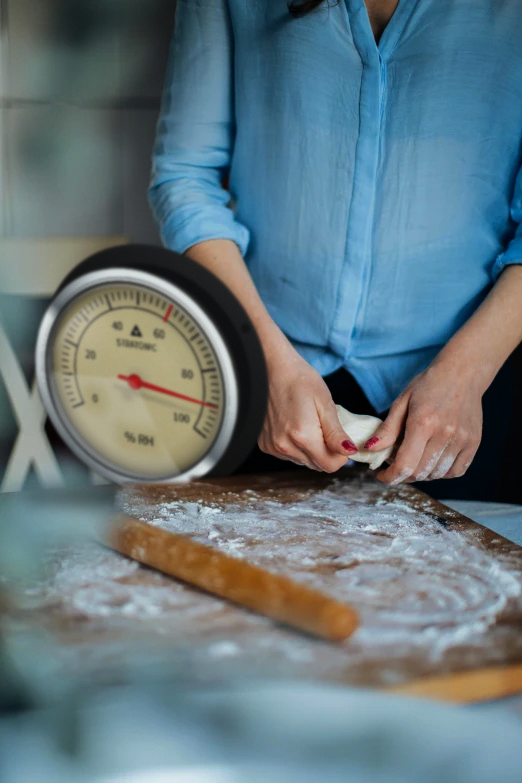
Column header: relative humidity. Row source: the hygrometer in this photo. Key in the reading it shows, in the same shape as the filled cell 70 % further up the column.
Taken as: 90 %
